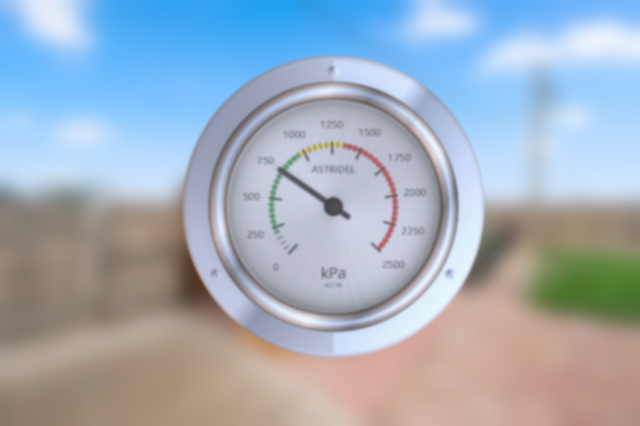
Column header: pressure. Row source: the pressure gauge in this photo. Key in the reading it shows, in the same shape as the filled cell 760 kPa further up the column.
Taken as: 750 kPa
